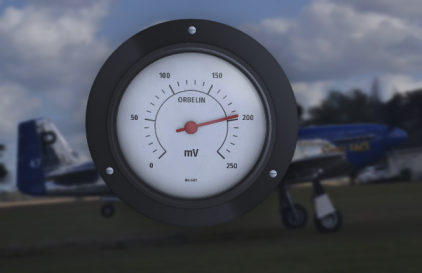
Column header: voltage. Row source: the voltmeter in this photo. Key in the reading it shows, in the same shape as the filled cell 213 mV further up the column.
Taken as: 195 mV
